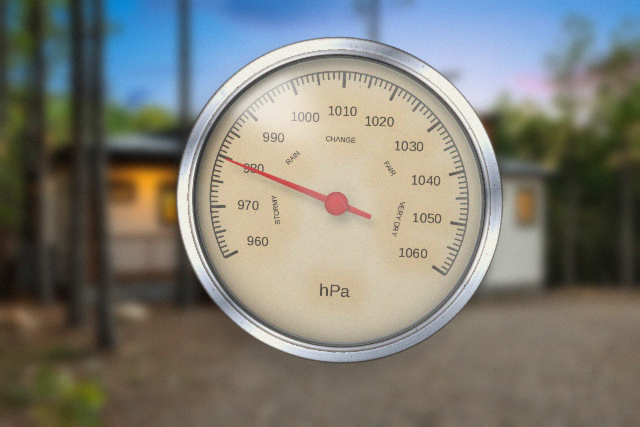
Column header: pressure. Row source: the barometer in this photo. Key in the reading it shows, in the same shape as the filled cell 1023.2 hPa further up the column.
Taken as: 980 hPa
